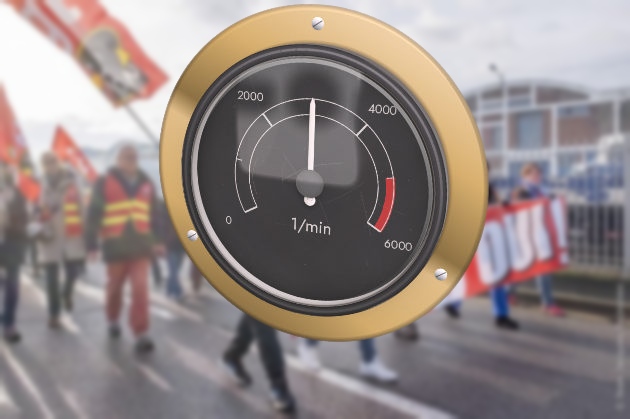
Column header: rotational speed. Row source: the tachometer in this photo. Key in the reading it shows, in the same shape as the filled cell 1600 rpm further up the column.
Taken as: 3000 rpm
